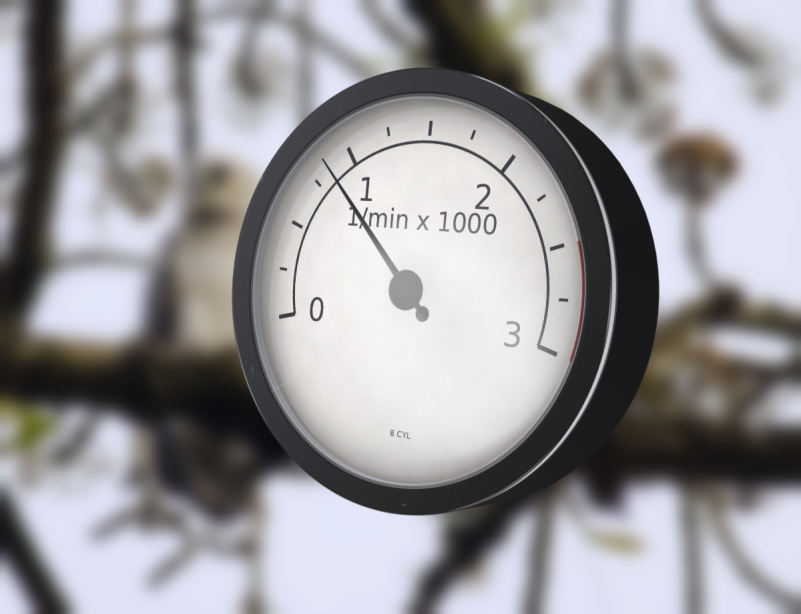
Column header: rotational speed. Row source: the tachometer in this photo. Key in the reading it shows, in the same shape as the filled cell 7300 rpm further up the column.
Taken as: 875 rpm
